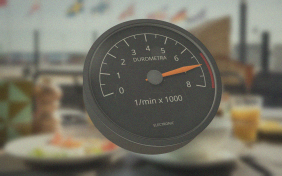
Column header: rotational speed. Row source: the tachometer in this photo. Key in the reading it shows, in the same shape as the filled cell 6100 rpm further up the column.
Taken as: 7000 rpm
